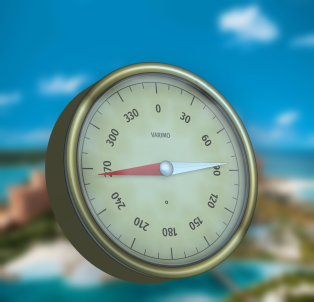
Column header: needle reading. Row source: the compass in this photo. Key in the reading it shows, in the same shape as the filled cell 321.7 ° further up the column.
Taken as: 265 °
